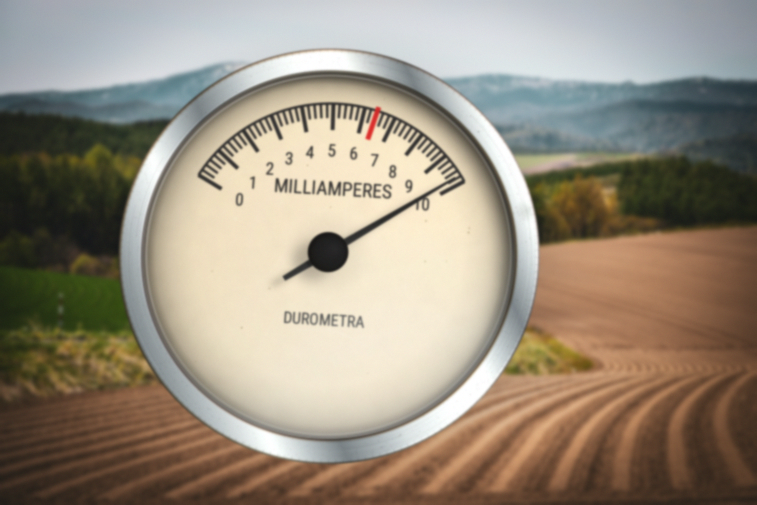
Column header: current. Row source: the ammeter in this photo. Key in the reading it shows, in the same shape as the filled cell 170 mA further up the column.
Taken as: 9.8 mA
